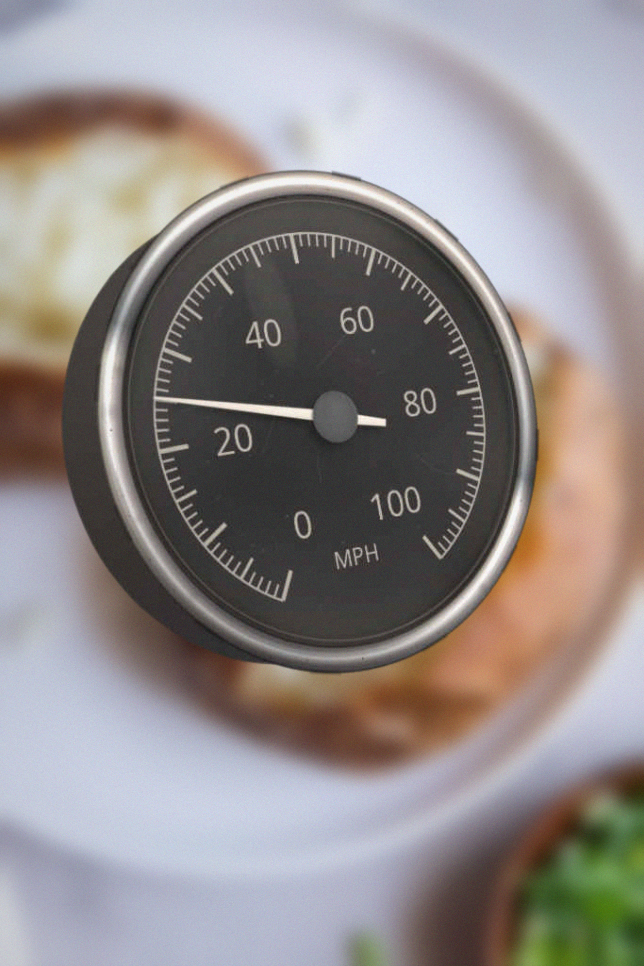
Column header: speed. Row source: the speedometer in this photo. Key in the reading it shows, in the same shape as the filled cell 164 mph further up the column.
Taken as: 25 mph
